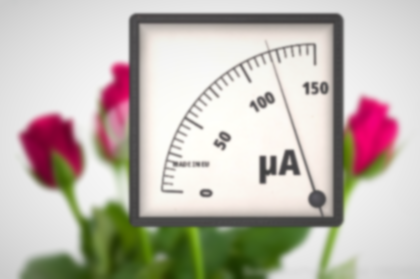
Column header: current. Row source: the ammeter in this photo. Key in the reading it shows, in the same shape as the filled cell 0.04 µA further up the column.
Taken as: 120 µA
